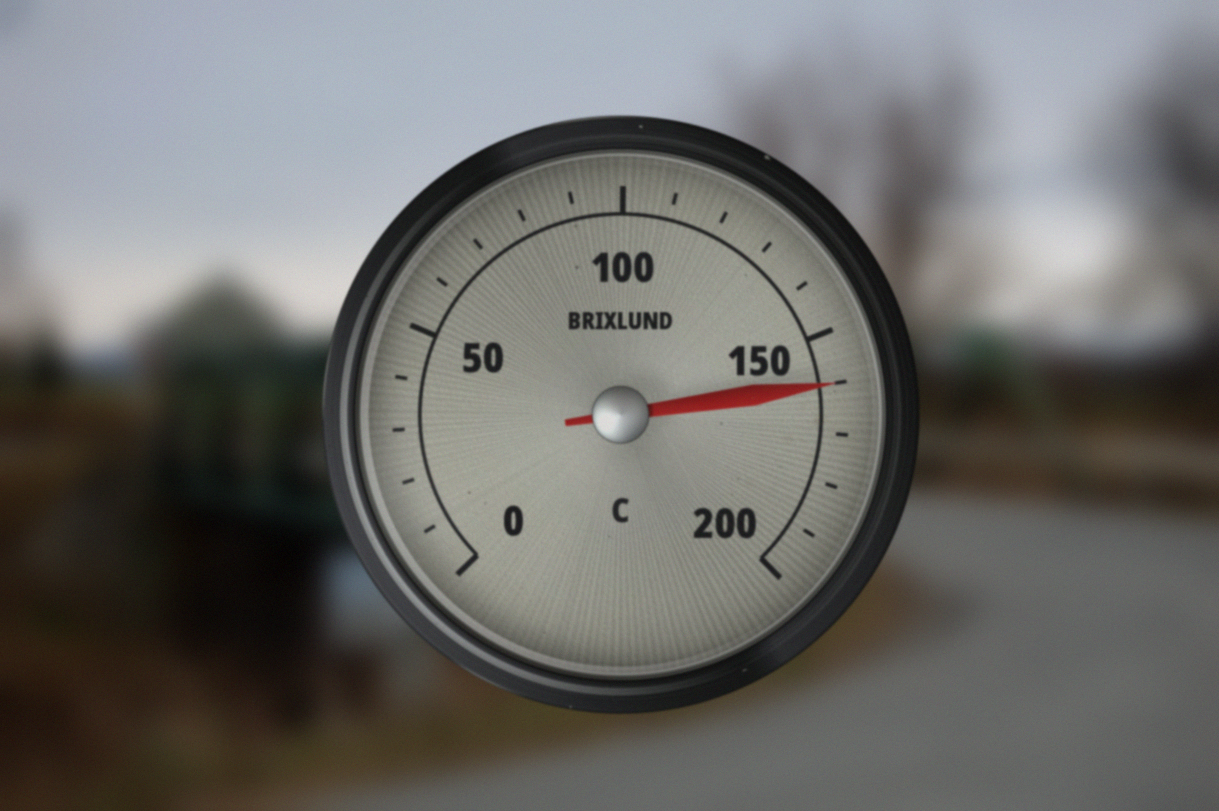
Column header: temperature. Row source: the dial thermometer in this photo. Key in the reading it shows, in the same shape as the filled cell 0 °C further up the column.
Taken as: 160 °C
